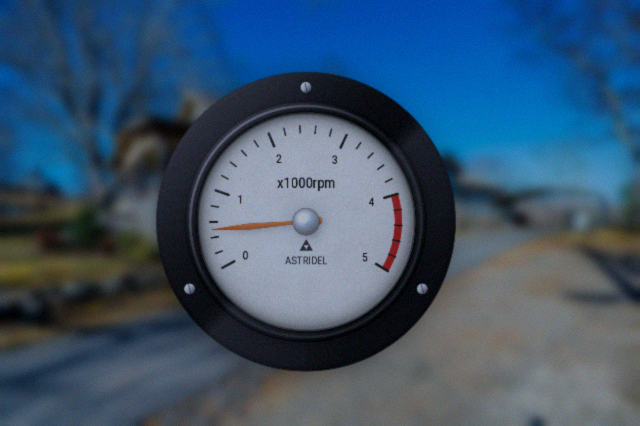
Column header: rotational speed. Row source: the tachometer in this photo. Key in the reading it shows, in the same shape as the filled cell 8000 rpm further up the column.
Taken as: 500 rpm
